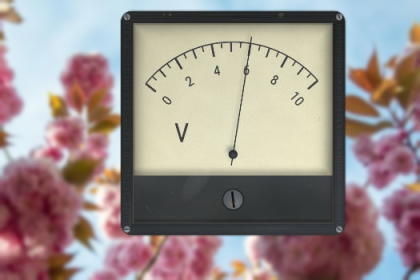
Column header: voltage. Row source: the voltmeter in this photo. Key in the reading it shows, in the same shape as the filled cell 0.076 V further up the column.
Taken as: 6 V
